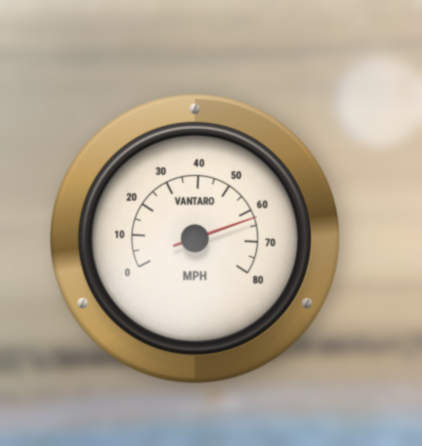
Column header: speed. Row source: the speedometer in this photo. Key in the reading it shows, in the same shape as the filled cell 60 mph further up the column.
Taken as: 62.5 mph
